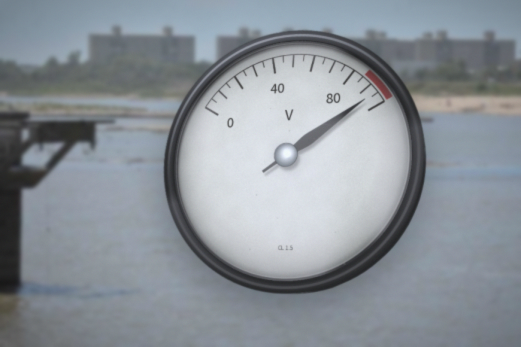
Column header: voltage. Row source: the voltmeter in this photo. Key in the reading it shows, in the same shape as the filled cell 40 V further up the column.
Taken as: 95 V
